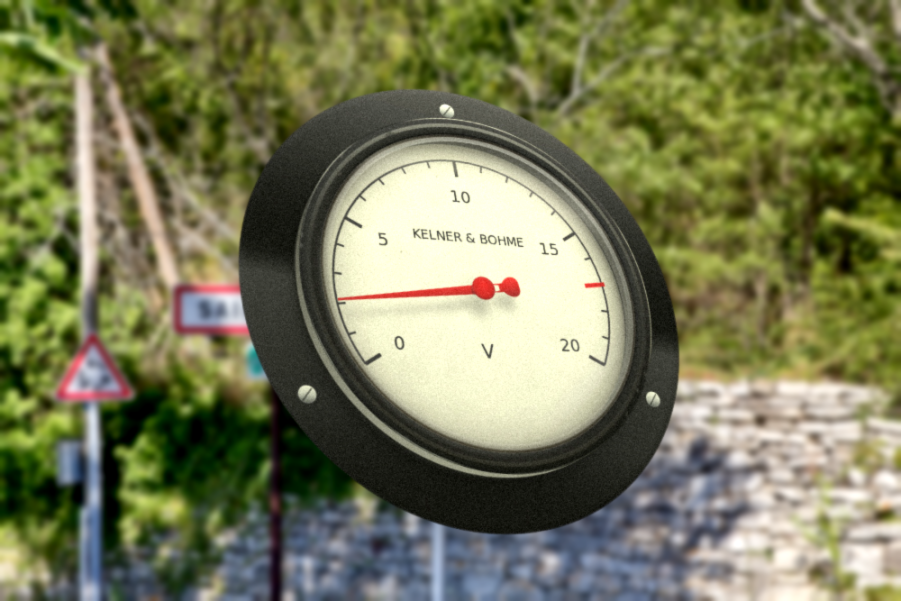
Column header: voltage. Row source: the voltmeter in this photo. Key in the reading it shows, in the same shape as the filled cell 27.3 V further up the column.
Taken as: 2 V
